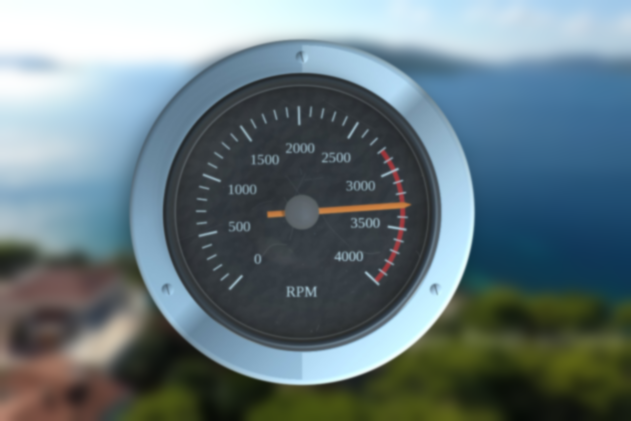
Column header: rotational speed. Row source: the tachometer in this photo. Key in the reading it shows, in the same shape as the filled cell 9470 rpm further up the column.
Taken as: 3300 rpm
